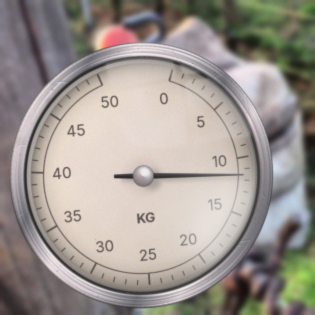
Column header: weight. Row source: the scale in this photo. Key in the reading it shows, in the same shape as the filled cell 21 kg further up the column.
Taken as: 11.5 kg
